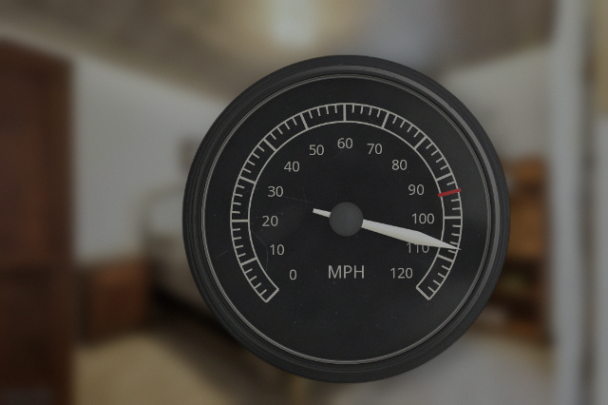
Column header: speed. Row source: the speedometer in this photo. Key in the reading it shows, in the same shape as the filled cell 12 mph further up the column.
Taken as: 107 mph
